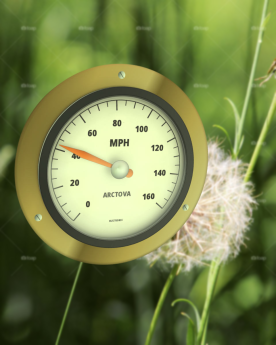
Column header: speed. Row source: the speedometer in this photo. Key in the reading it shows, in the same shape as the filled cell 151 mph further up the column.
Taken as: 42.5 mph
